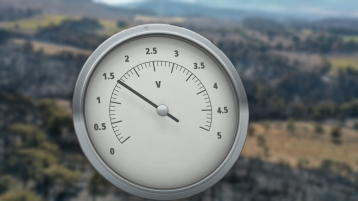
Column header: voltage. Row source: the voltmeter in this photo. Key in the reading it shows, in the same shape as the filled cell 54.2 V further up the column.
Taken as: 1.5 V
